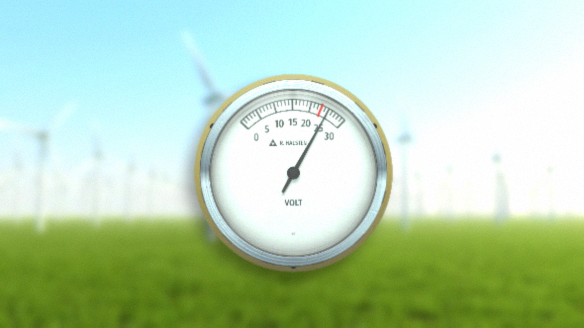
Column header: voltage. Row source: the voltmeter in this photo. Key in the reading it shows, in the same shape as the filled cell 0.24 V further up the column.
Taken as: 25 V
